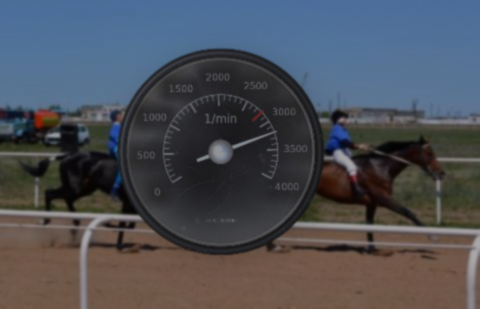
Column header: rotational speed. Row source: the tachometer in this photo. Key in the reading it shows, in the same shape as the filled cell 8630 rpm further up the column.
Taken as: 3200 rpm
